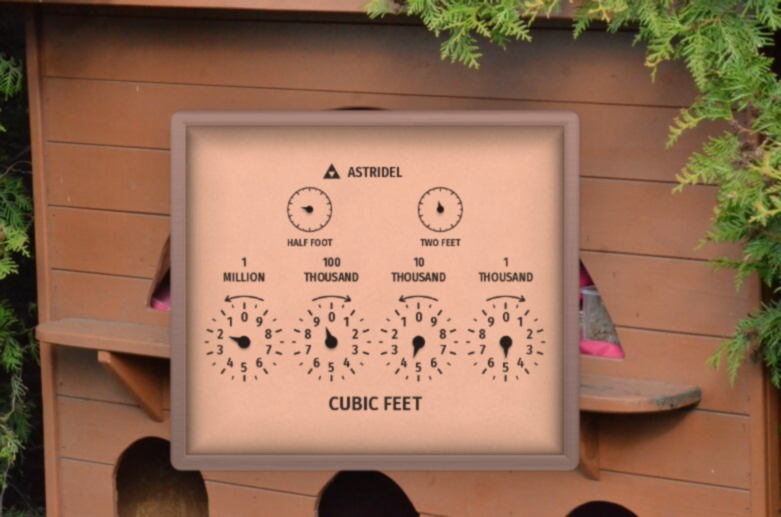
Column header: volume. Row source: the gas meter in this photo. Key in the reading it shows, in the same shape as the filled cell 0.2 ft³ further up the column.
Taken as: 194500 ft³
